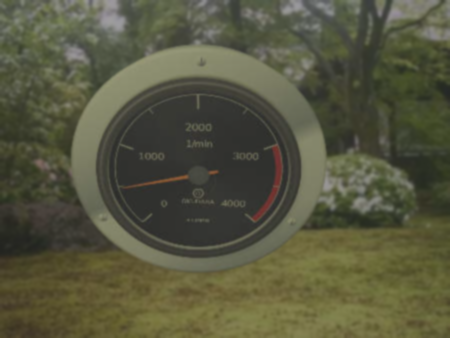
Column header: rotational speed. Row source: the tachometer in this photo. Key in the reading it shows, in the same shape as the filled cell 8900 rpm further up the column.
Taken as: 500 rpm
